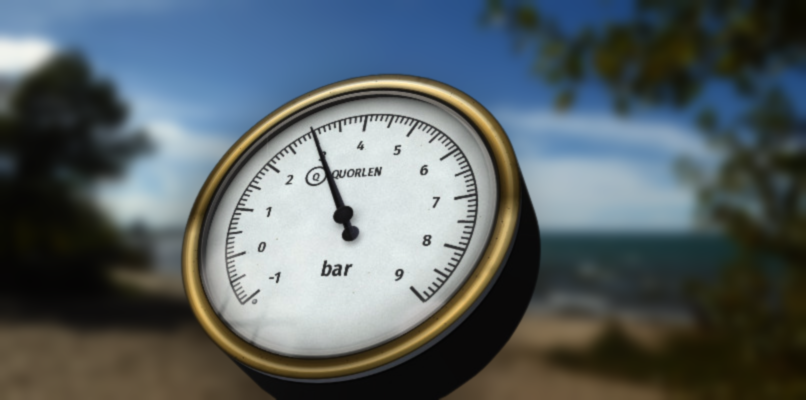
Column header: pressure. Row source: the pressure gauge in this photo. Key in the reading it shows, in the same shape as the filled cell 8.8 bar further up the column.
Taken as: 3 bar
